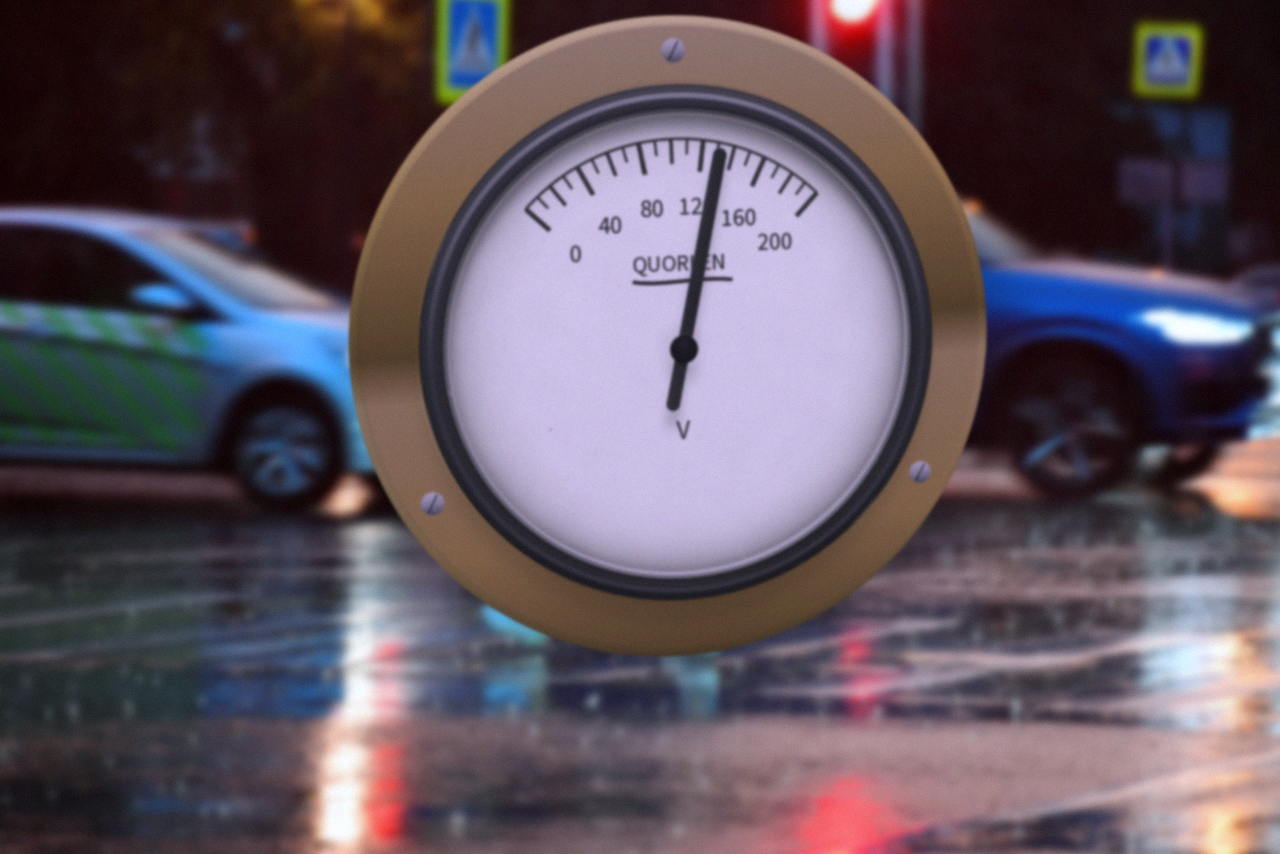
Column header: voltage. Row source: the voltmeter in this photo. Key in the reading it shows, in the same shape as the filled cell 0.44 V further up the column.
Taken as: 130 V
